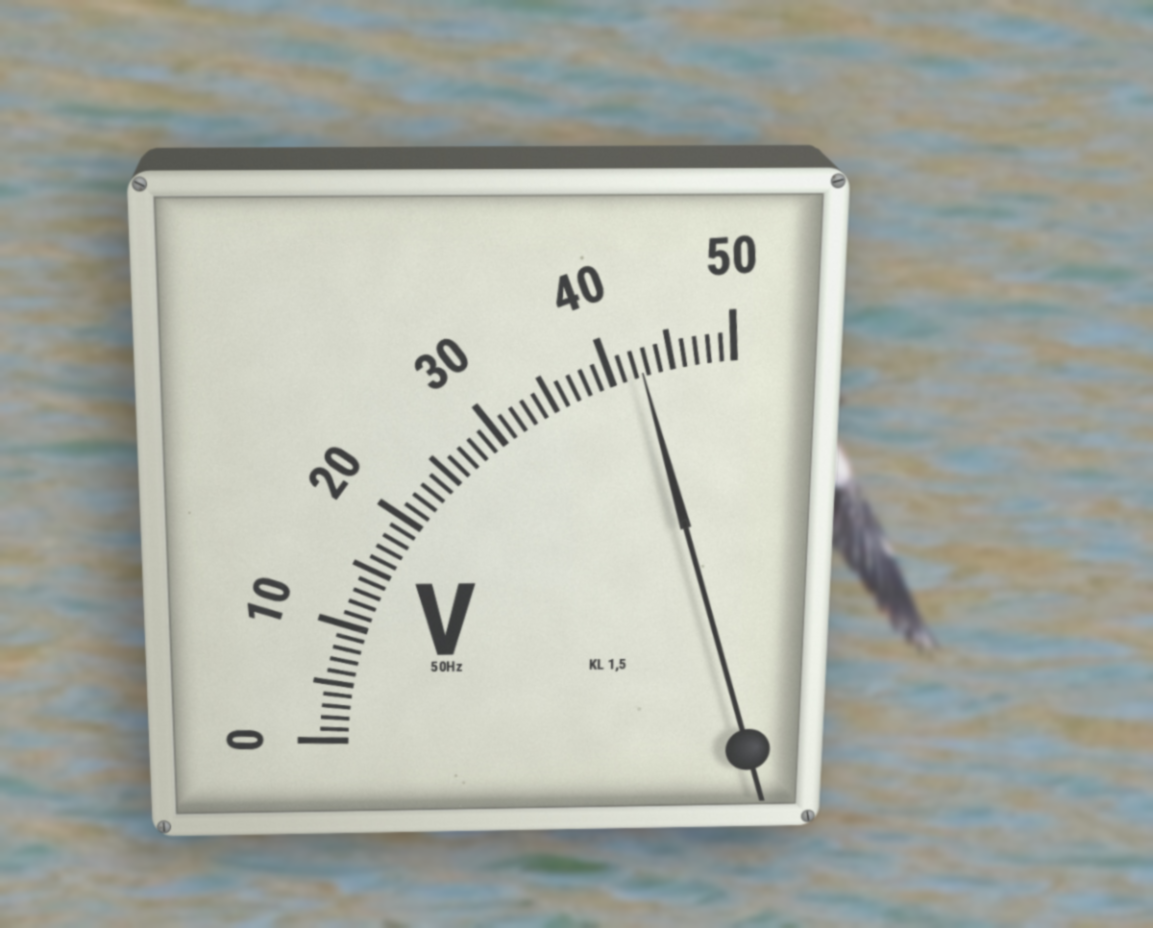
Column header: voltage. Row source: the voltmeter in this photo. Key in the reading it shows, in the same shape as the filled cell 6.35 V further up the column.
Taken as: 42.5 V
